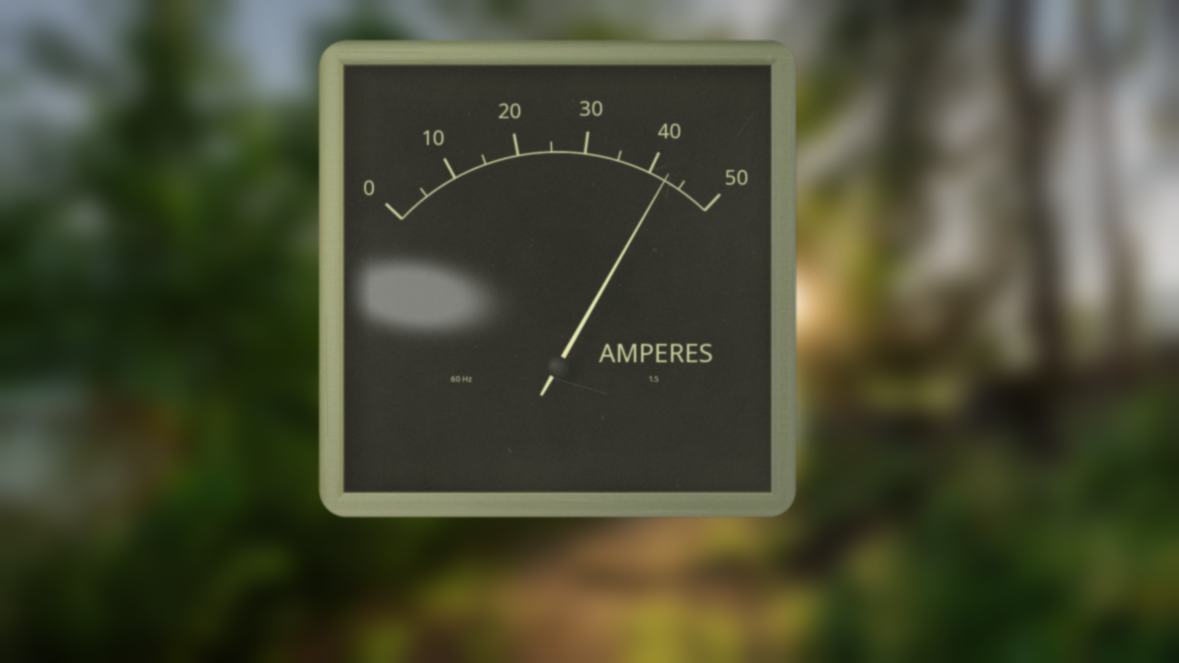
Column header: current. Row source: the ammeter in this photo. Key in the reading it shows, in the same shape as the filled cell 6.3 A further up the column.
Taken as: 42.5 A
